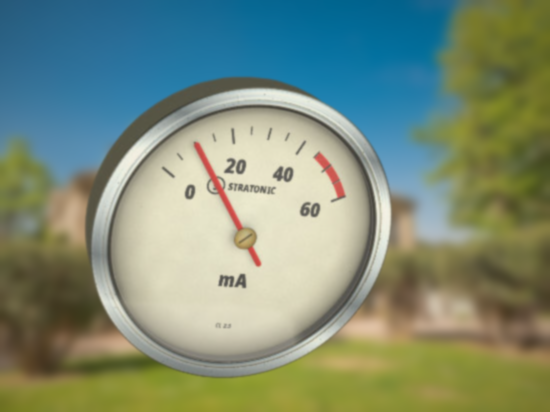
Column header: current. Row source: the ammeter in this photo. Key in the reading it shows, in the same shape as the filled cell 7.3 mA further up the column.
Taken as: 10 mA
